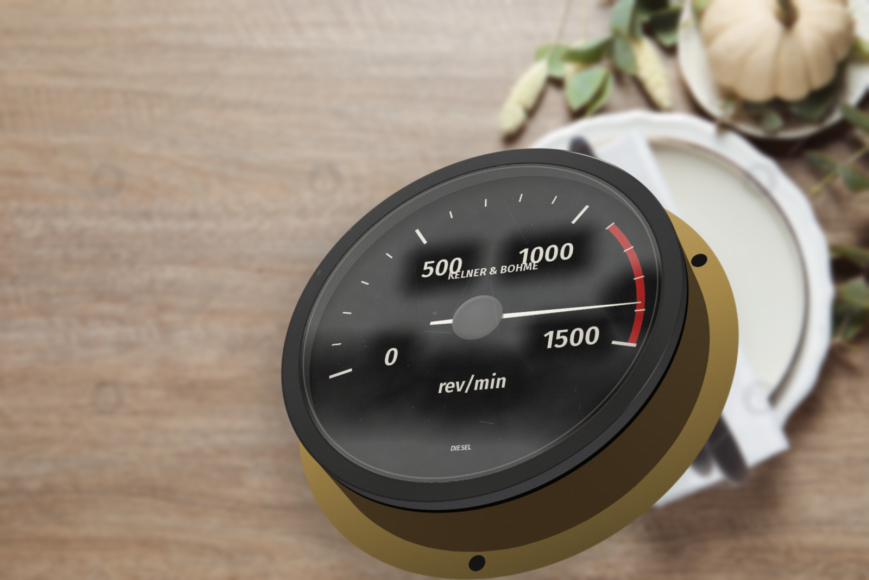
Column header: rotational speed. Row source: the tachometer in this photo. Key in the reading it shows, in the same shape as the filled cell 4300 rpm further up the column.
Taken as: 1400 rpm
